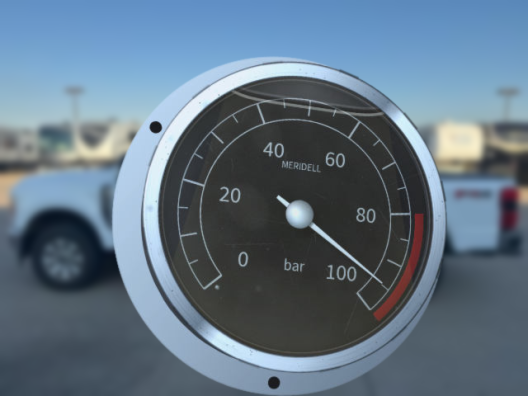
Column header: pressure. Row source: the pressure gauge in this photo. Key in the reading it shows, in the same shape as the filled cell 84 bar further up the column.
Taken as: 95 bar
